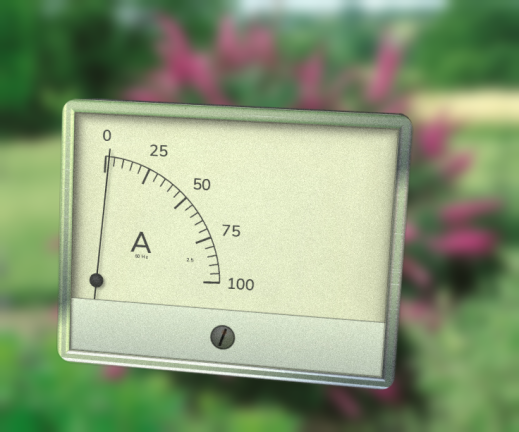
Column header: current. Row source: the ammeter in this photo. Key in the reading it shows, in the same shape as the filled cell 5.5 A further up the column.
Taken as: 2.5 A
